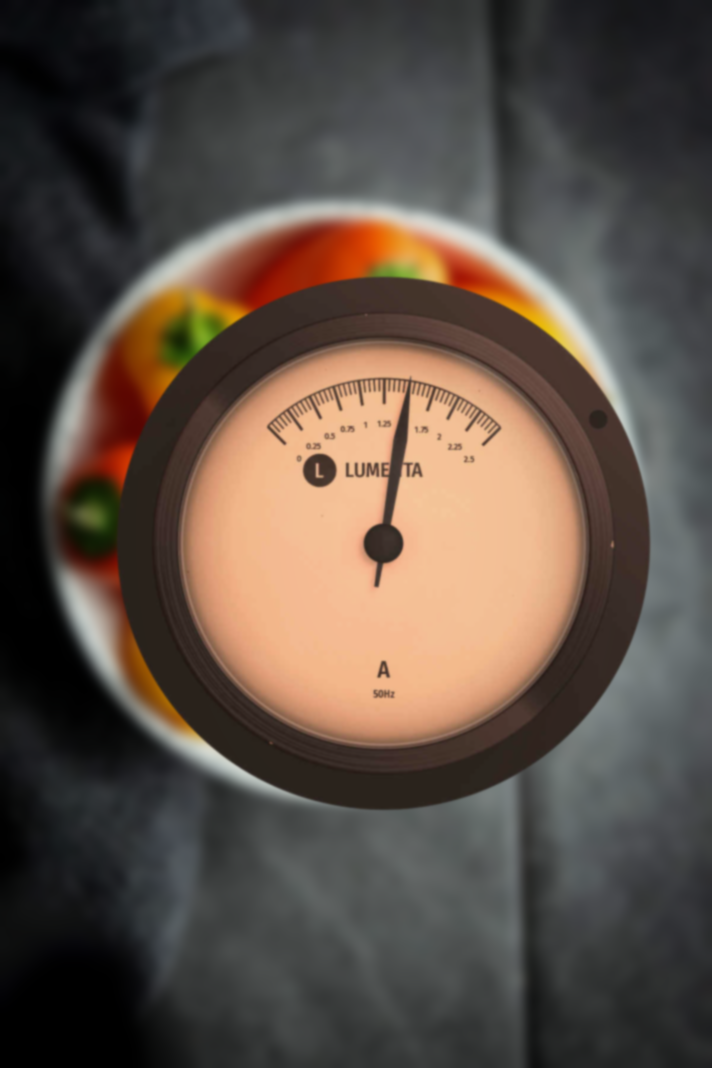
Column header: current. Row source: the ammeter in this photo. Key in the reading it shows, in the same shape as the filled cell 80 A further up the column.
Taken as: 1.5 A
